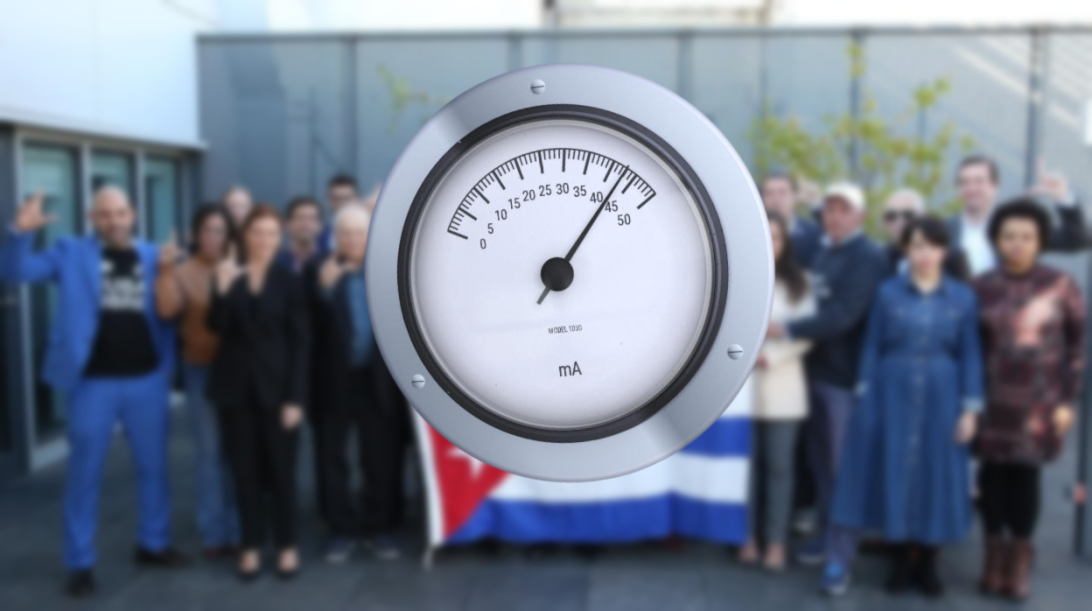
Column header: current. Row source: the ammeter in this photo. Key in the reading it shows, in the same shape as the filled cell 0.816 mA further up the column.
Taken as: 43 mA
